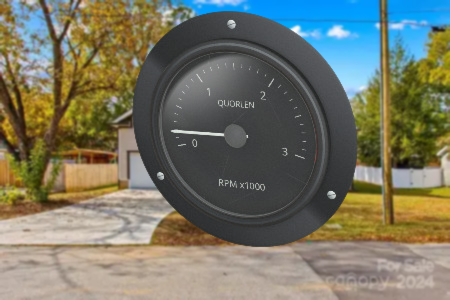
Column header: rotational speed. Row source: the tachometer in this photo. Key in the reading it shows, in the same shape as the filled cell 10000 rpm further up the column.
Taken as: 200 rpm
